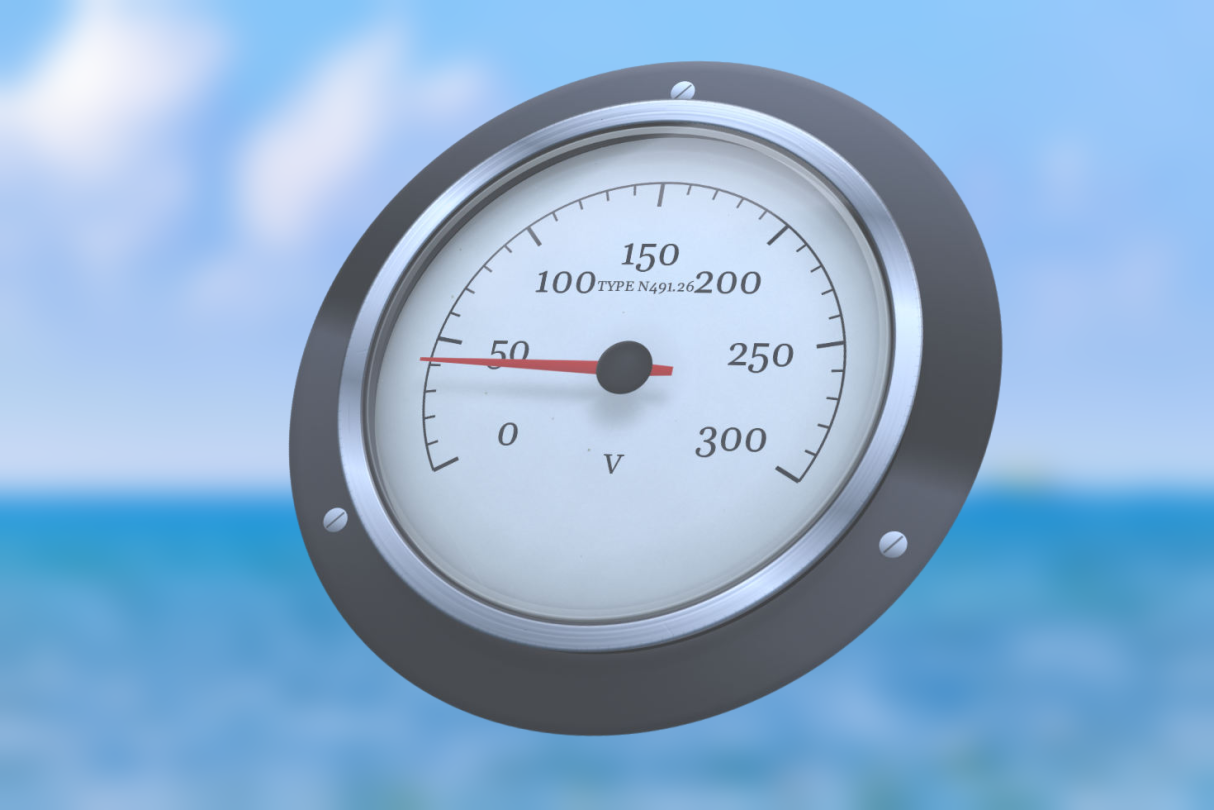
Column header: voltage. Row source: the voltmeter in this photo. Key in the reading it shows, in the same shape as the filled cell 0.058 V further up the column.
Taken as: 40 V
